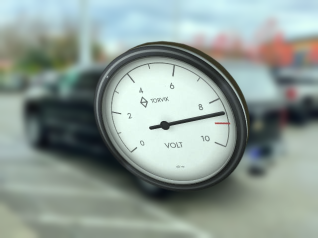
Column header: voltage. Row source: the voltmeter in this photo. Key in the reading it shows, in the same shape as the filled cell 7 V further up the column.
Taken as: 8.5 V
